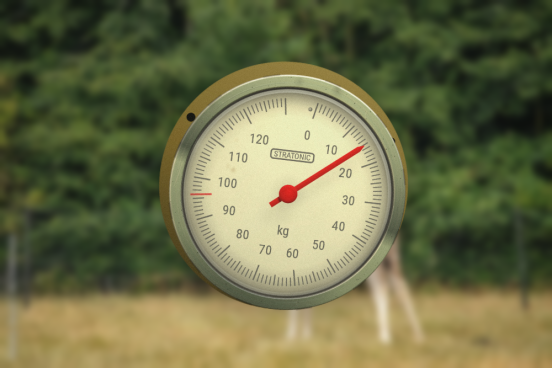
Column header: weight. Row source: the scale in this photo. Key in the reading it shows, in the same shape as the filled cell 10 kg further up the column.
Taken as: 15 kg
